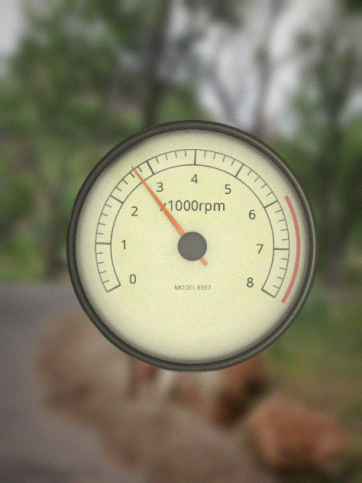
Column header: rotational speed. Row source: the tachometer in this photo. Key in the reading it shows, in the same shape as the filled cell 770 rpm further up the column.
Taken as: 2700 rpm
